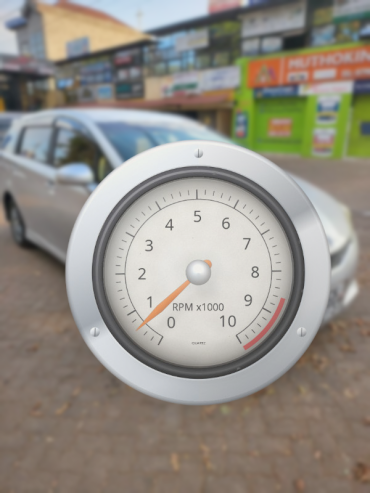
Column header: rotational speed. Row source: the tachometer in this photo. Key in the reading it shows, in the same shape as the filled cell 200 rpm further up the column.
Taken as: 600 rpm
